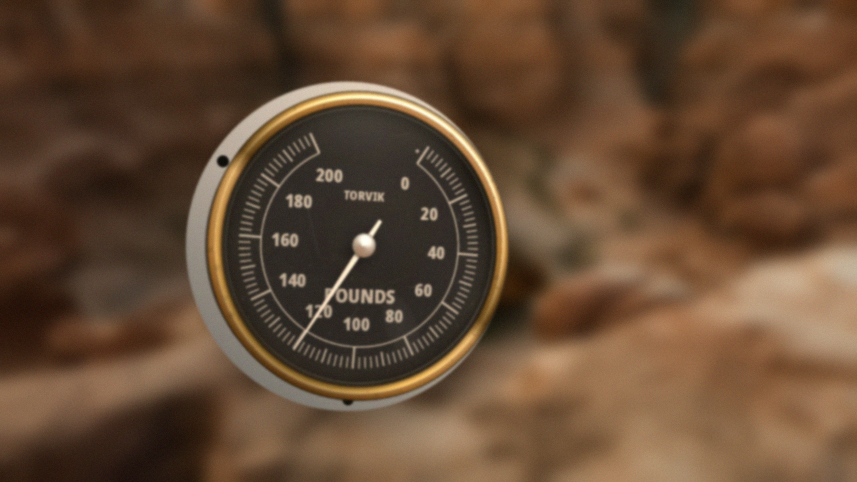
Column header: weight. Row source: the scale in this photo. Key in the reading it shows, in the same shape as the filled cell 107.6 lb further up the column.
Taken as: 120 lb
